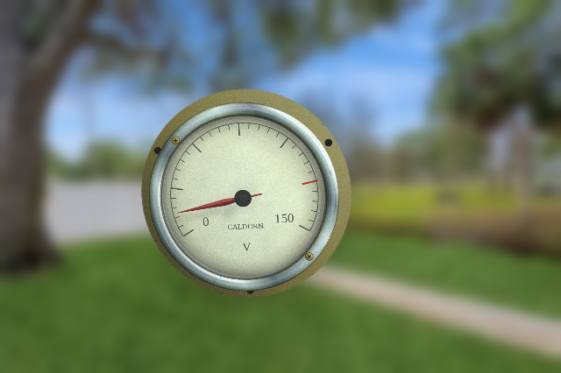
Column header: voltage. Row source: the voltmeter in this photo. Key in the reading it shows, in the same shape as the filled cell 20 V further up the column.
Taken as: 12.5 V
